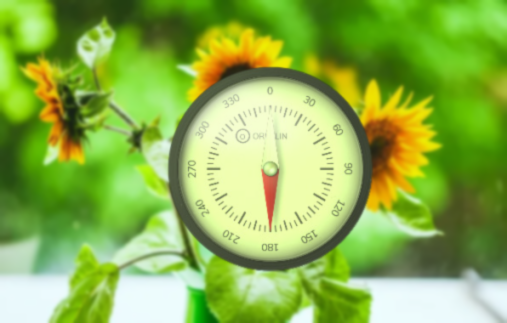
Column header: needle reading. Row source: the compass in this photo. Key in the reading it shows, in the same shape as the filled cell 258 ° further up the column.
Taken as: 180 °
